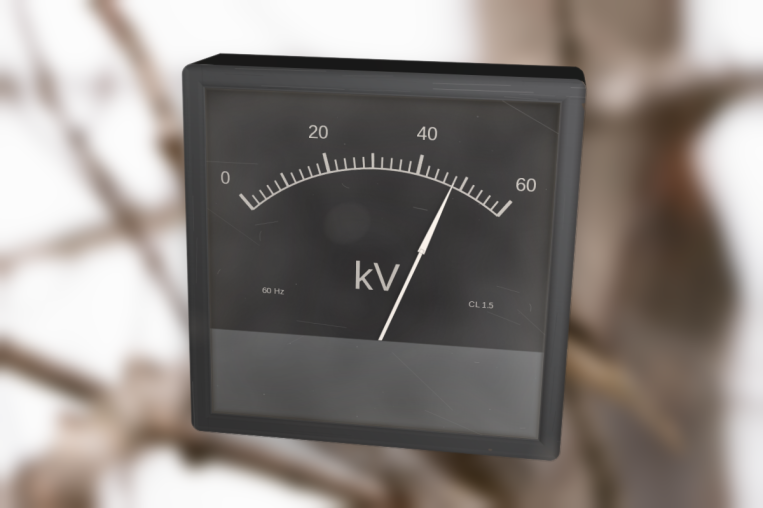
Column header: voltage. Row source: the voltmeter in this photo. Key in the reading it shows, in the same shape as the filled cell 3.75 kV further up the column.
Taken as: 48 kV
